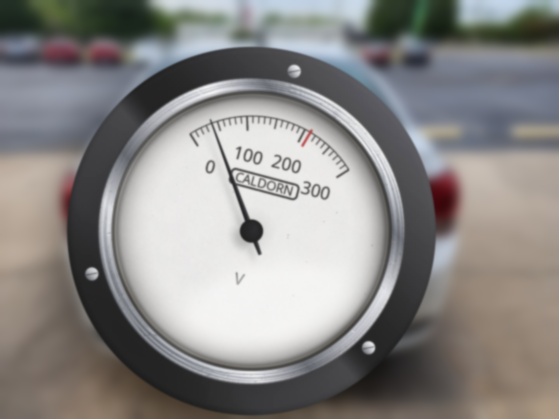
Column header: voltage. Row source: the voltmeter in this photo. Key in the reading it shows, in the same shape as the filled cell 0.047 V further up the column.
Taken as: 40 V
